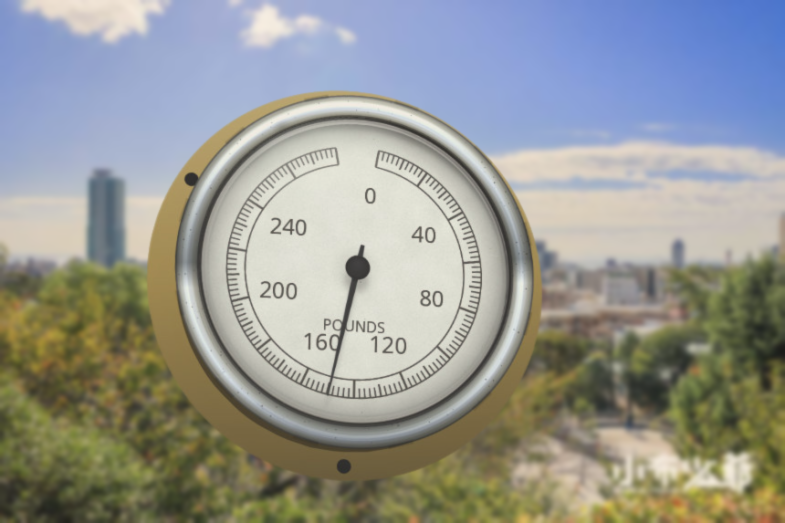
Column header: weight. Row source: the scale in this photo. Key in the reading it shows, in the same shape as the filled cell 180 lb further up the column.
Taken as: 150 lb
